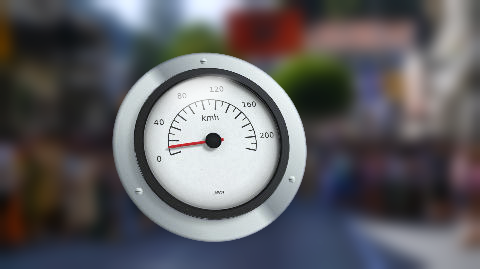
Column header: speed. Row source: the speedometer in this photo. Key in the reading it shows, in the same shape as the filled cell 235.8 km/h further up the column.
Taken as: 10 km/h
